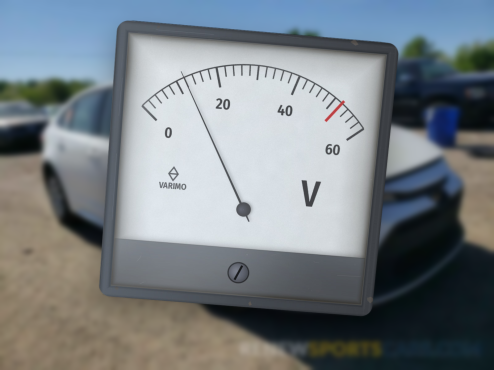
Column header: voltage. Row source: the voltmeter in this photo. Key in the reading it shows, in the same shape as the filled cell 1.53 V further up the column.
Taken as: 12 V
